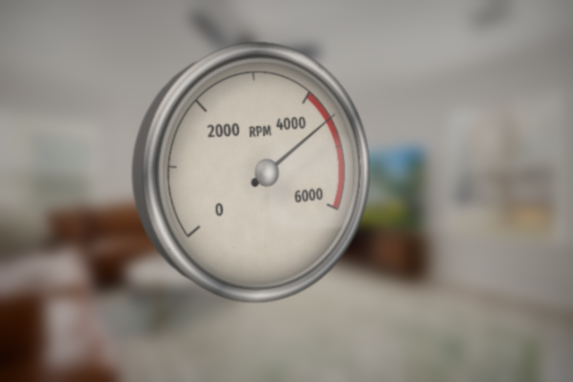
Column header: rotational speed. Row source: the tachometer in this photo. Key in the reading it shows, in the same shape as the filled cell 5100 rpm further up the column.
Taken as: 4500 rpm
